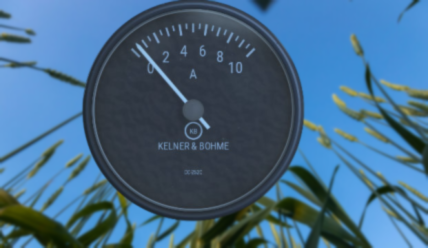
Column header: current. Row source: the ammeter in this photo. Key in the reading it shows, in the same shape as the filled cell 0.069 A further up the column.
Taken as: 0.5 A
